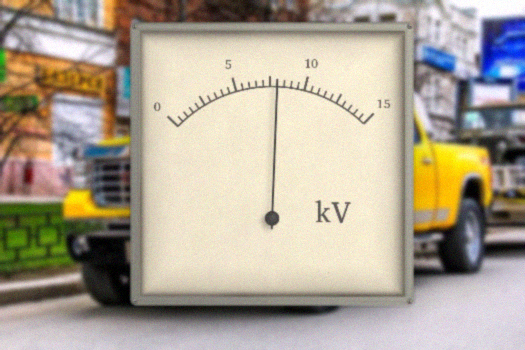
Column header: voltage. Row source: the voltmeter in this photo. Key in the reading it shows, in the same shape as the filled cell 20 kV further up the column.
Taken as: 8 kV
